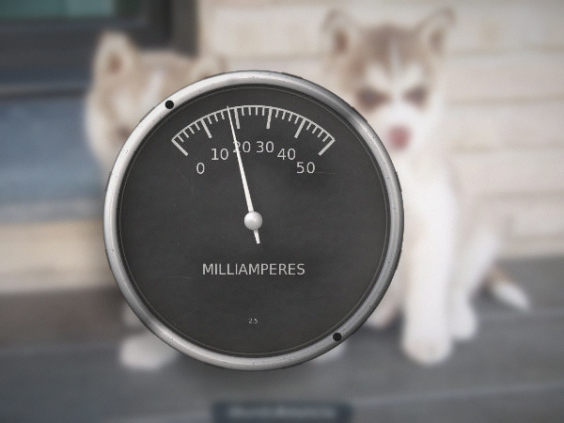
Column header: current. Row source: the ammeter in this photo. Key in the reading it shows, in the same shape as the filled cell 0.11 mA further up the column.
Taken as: 18 mA
